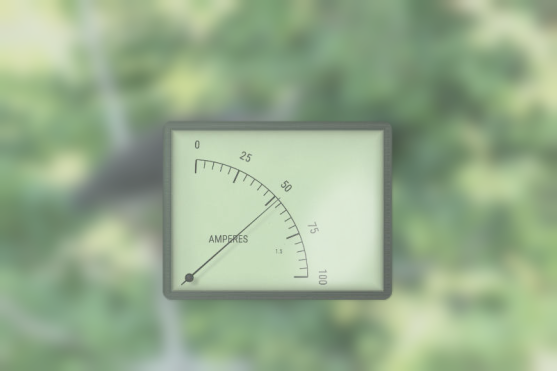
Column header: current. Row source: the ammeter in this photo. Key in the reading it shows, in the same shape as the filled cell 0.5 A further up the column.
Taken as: 52.5 A
